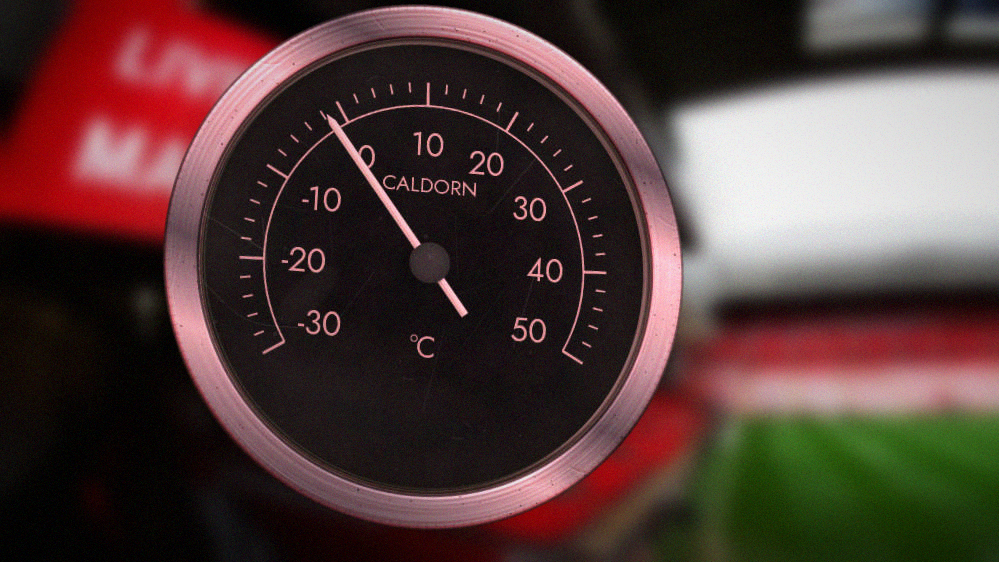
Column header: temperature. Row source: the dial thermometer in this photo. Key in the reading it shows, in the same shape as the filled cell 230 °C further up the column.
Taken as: -2 °C
